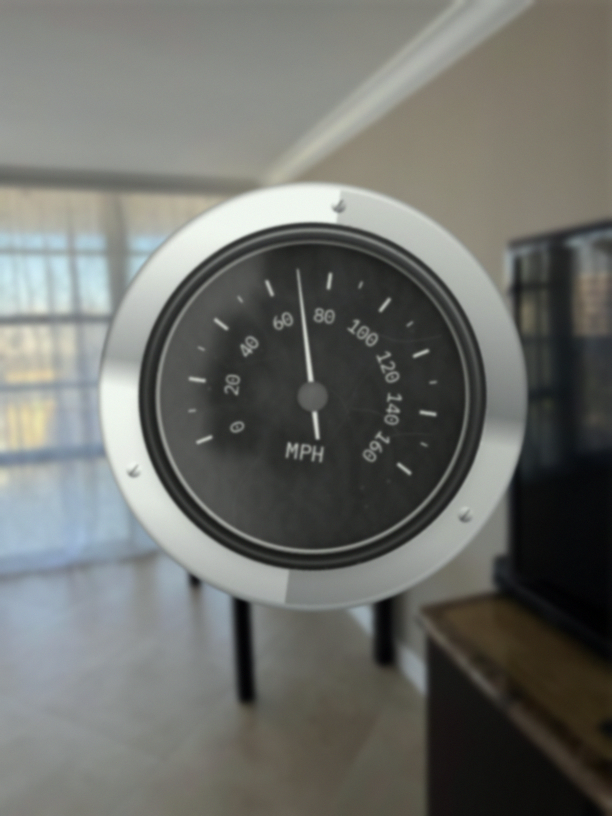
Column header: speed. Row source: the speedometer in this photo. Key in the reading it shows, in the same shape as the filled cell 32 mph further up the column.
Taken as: 70 mph
